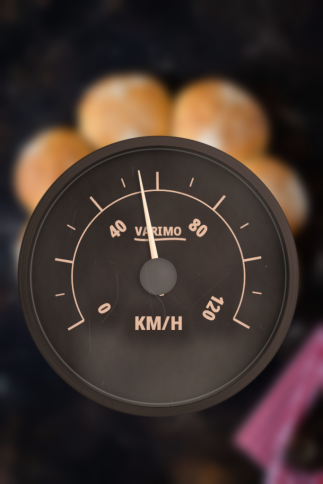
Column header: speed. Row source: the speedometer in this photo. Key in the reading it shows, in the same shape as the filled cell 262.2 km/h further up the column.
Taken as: 55 km/h
